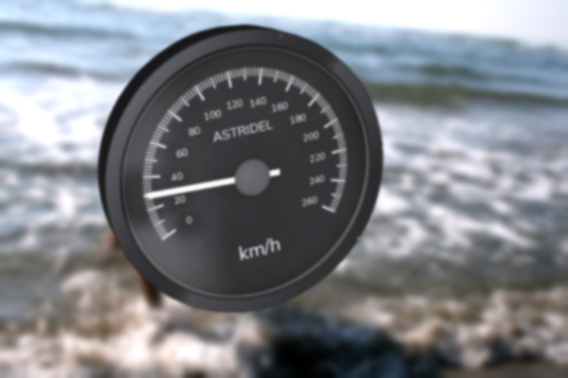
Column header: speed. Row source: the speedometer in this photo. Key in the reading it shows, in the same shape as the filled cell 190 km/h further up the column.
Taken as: 30 km/h
